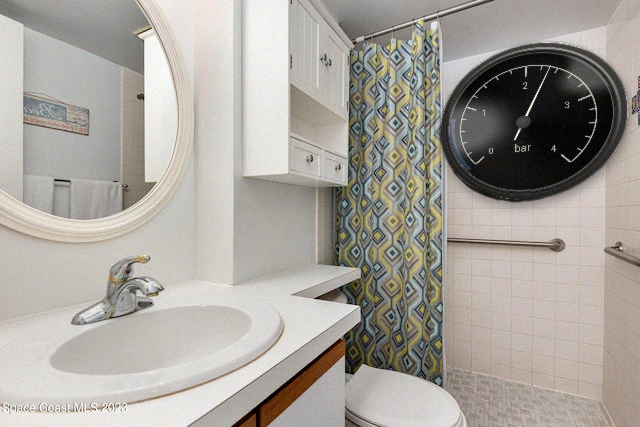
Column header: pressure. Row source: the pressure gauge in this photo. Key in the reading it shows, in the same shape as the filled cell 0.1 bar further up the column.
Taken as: 2.3 bar
